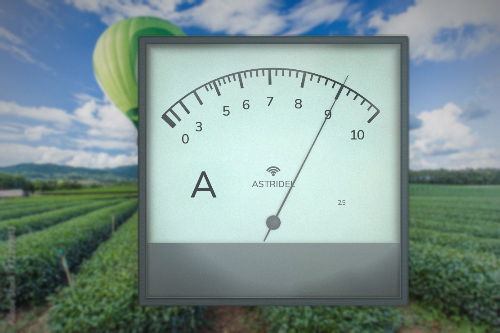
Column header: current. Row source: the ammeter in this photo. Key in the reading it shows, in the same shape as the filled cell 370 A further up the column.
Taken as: 9 A
